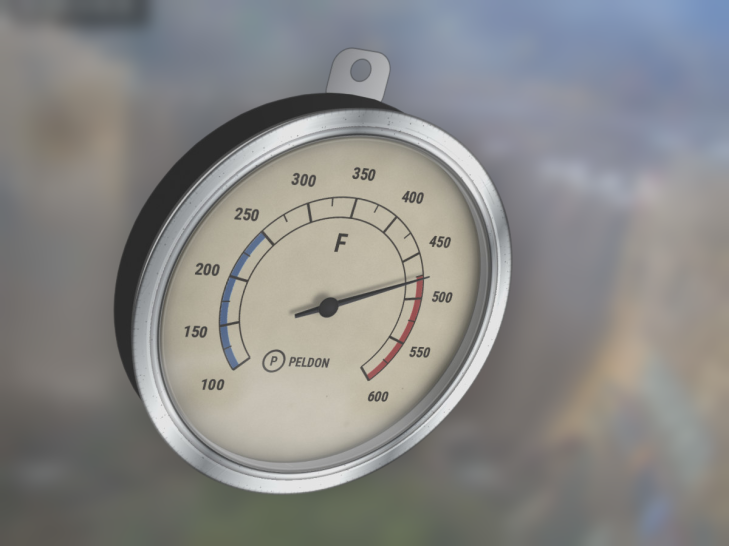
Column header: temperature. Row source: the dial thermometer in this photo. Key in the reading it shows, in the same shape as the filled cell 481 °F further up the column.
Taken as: 475 °F
